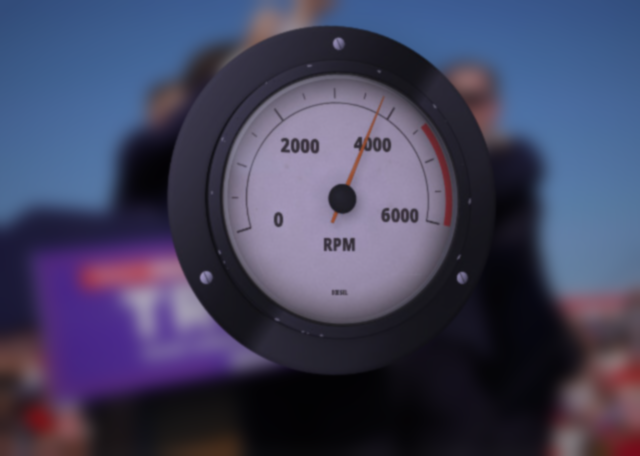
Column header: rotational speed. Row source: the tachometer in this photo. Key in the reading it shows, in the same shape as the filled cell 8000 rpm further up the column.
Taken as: 3750 rpm
